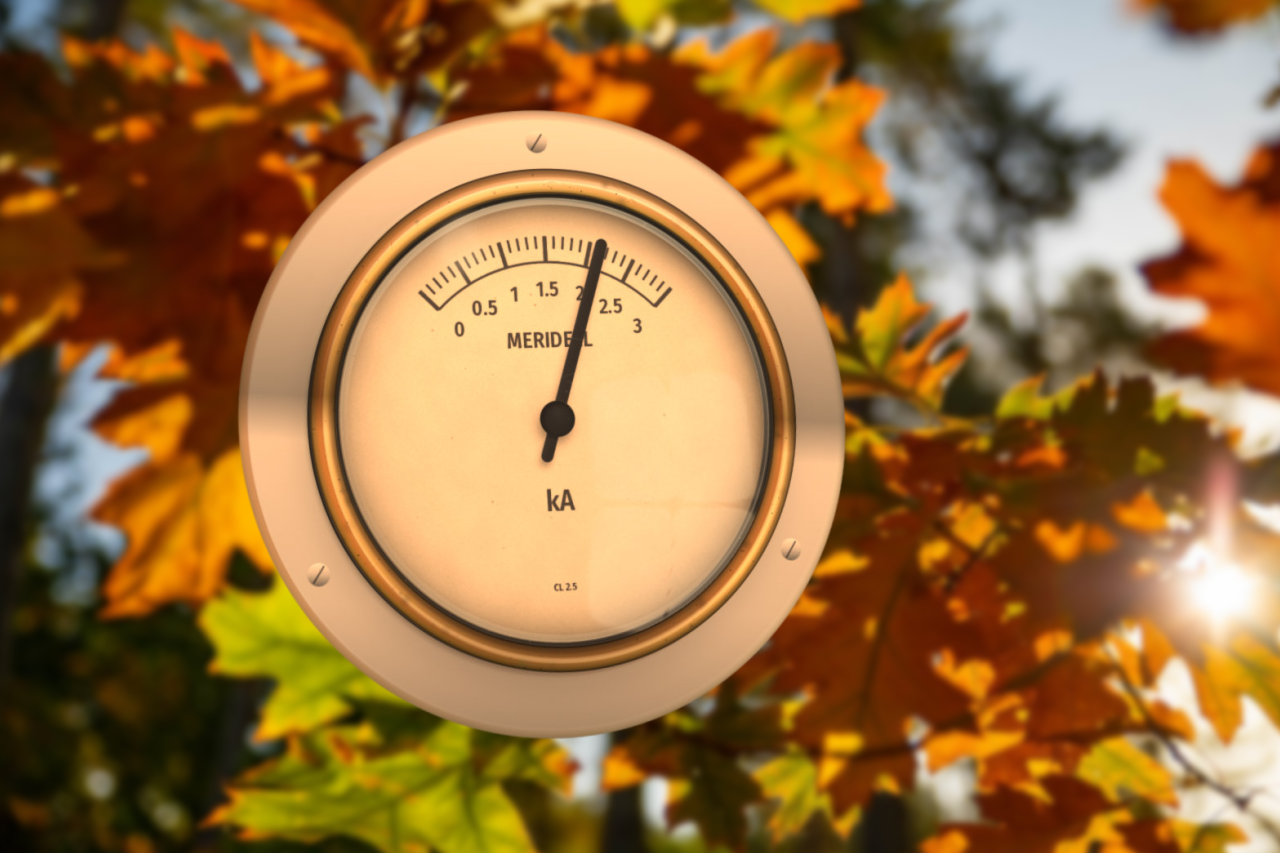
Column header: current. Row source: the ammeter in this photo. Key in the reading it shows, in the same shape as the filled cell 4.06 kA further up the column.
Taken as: 2.1 kA
